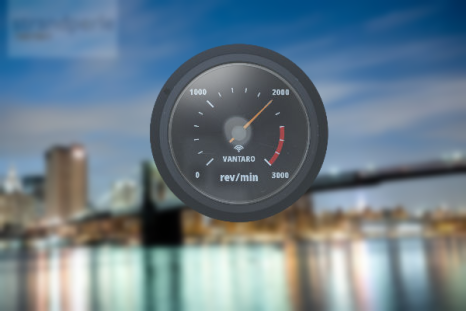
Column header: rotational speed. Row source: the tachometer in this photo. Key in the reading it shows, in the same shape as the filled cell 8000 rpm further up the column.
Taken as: 2000 rpm
